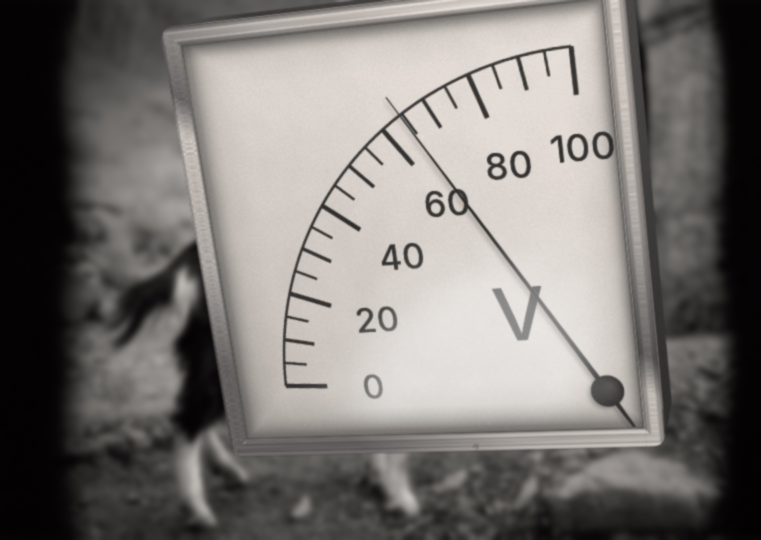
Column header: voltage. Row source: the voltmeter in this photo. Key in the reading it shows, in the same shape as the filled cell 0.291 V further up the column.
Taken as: 65 V
